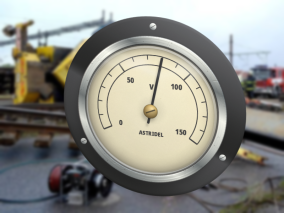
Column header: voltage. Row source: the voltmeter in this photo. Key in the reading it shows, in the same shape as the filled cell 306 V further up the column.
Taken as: 80 V
